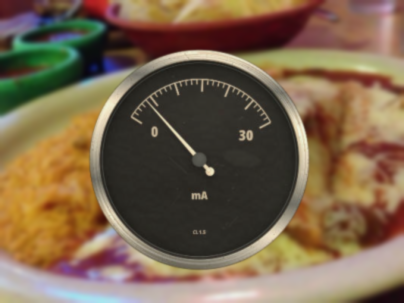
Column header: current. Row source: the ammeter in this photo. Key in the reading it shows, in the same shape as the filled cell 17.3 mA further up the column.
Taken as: 4 mA
